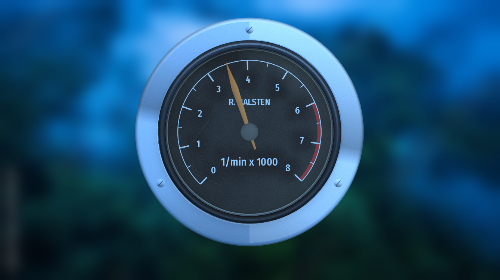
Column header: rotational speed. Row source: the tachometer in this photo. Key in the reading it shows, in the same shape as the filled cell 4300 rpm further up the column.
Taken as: 3500 rpm
